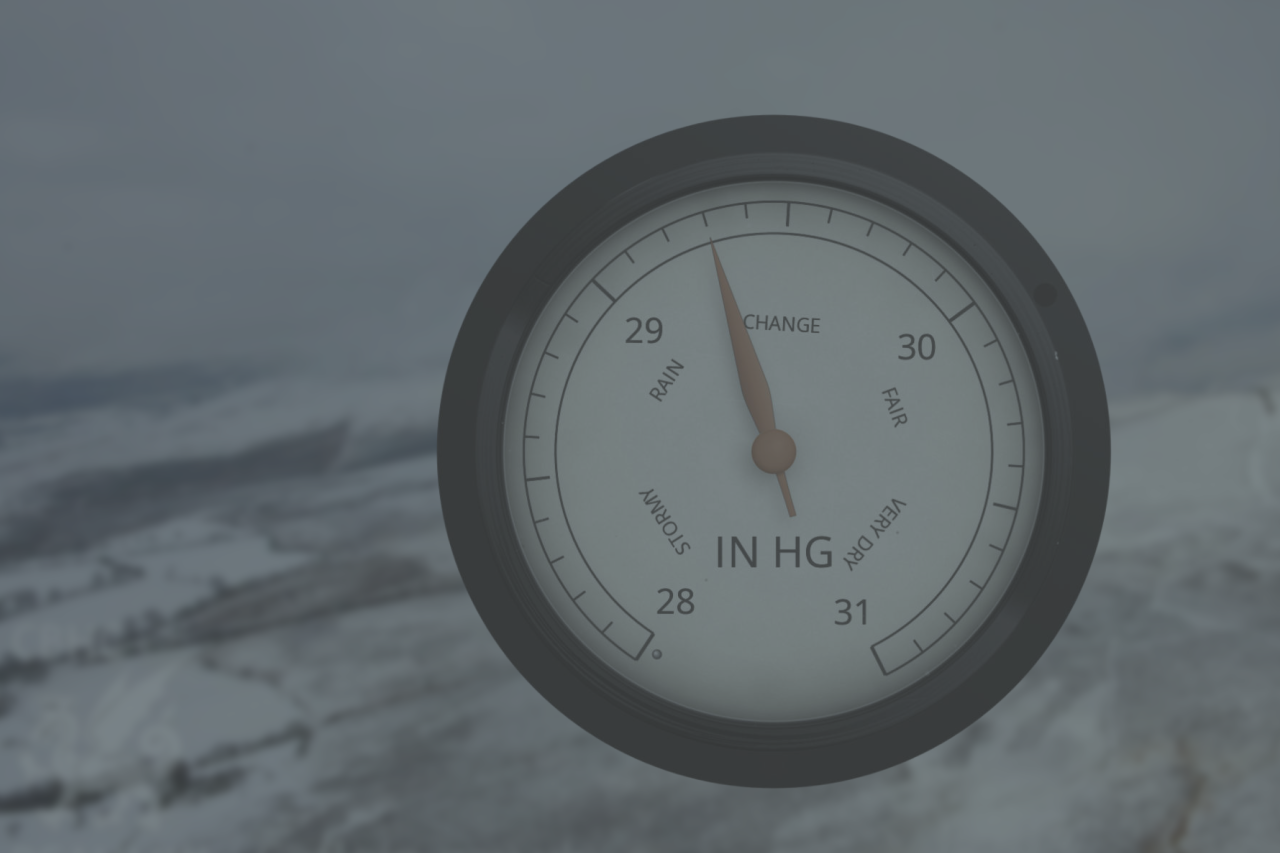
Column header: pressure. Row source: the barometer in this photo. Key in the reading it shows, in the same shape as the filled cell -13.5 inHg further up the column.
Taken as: 29.3 inHg
